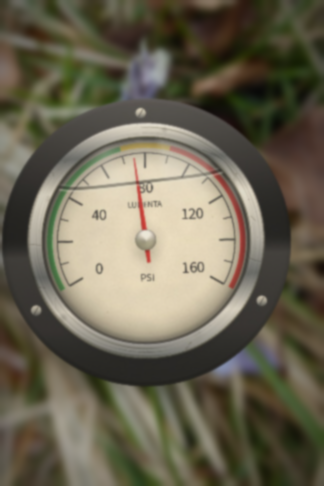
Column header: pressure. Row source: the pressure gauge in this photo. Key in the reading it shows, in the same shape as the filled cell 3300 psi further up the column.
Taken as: 75 psi
